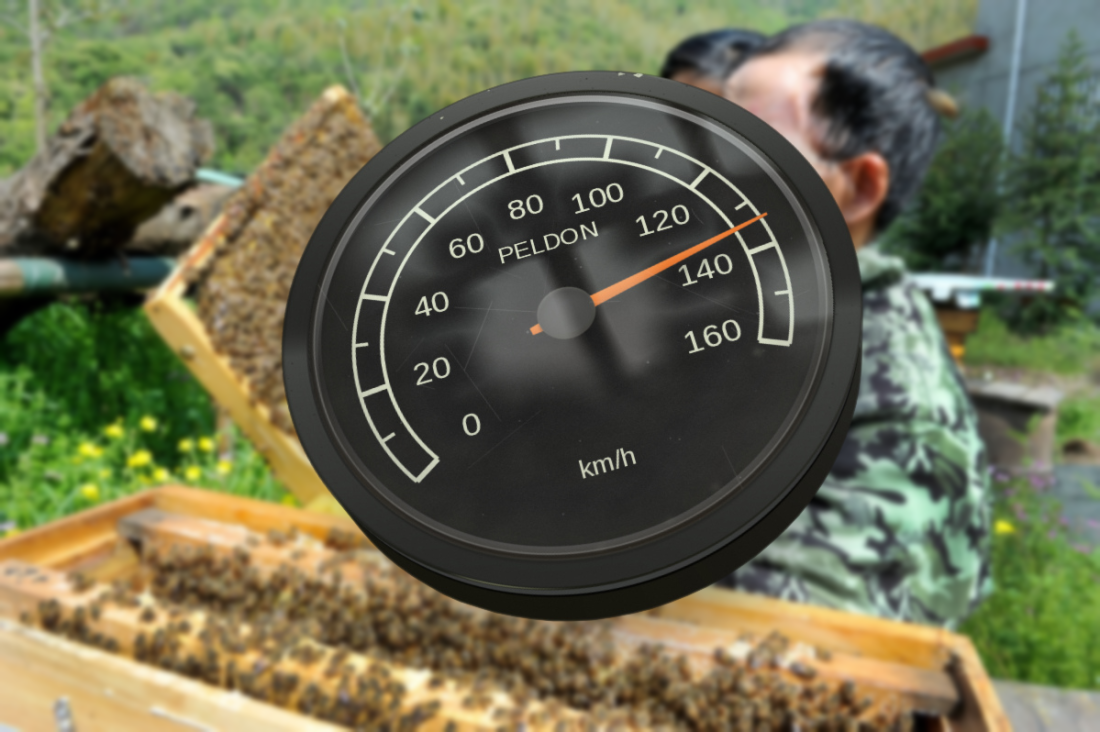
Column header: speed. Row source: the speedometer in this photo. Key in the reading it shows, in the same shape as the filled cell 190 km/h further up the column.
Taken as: 135 km/h
